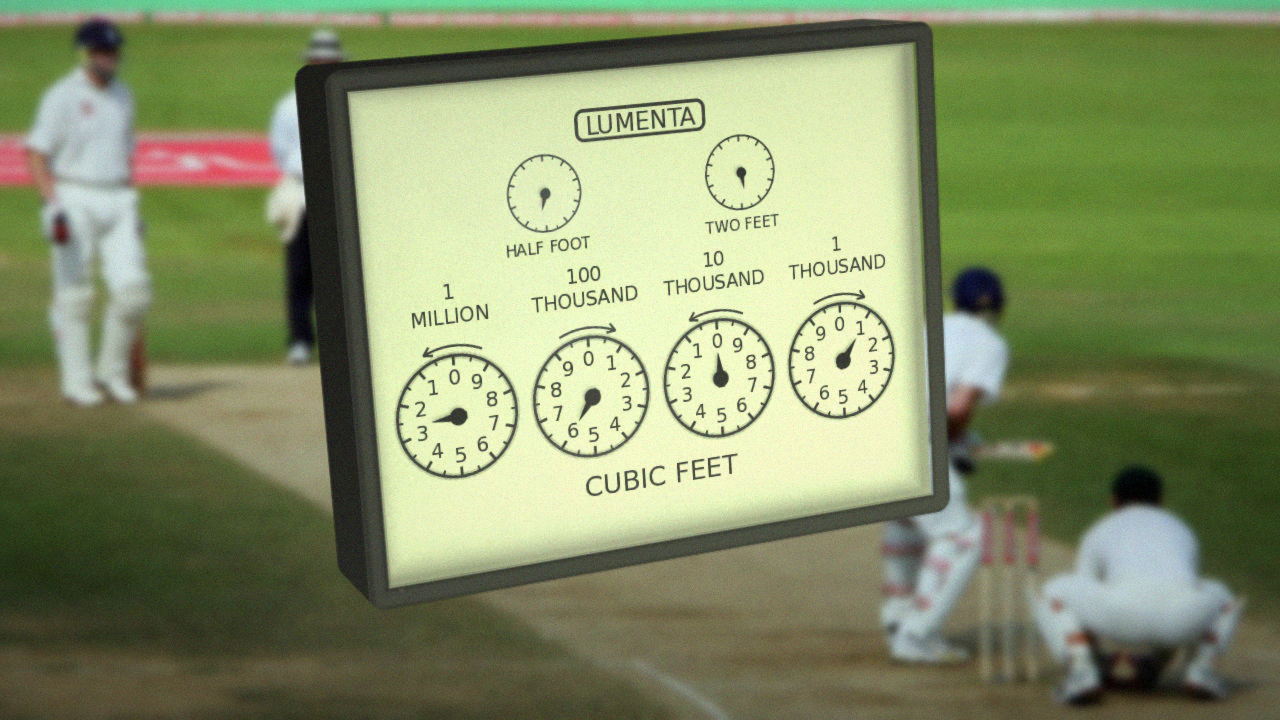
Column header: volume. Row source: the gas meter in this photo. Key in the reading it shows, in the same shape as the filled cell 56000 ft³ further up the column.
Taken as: 260100 ft³
